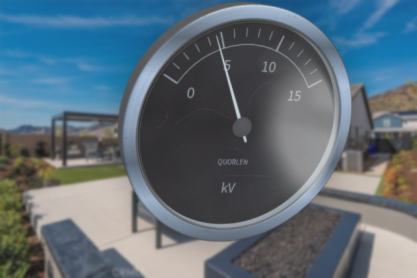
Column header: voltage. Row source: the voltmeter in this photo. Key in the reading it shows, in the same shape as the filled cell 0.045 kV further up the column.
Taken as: 4.5 kV
